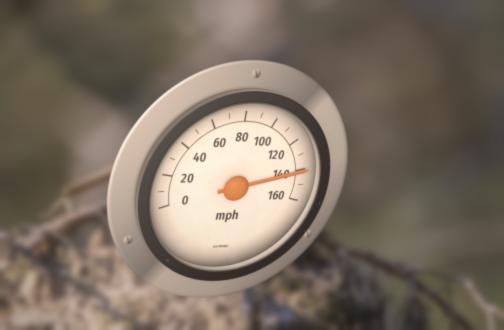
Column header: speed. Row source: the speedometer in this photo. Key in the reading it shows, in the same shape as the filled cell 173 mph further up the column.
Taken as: 140 mph
